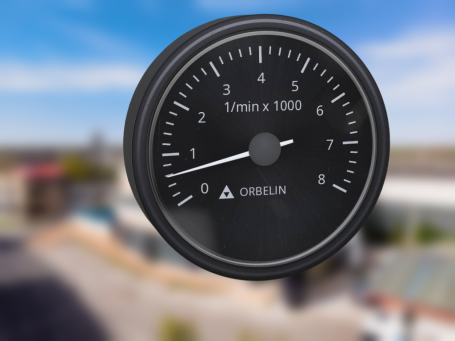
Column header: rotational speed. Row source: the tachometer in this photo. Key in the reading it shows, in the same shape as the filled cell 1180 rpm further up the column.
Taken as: 600 rpm
